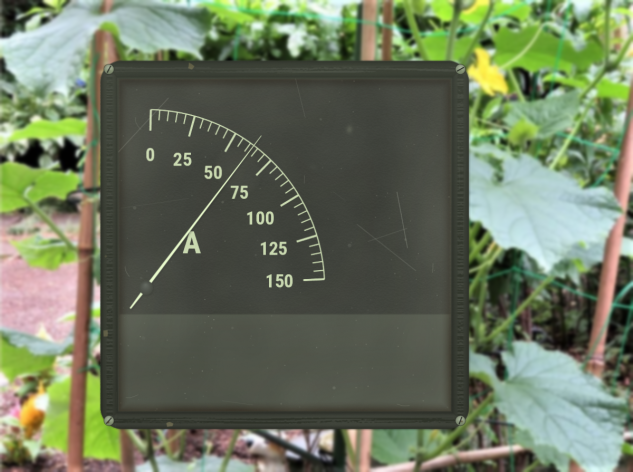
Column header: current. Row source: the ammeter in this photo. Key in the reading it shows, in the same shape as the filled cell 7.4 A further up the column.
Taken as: 62.5 A
